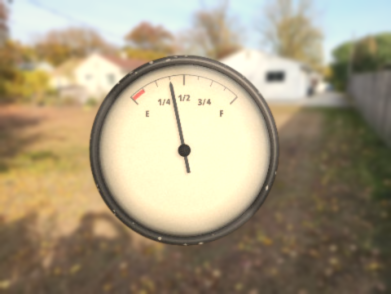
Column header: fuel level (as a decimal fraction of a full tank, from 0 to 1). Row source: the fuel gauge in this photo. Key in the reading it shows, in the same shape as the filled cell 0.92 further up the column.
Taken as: 0.375
